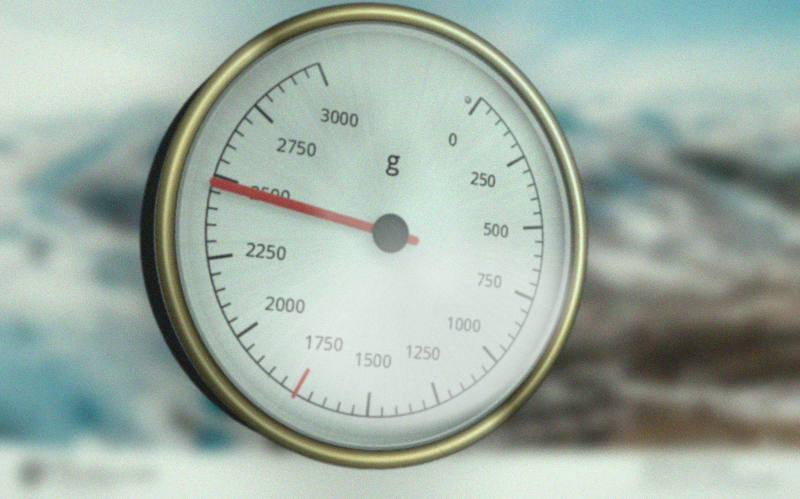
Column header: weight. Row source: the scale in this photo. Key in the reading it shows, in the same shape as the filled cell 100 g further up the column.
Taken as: 2475 g
